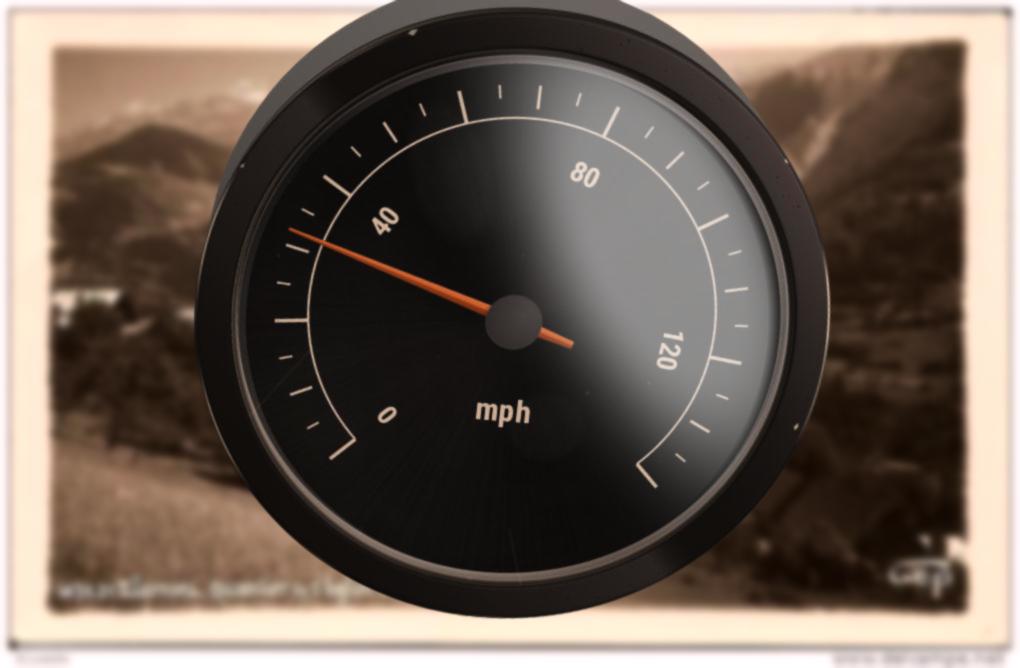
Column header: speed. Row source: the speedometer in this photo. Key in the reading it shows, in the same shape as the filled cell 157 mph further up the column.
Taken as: 32.5 mph
